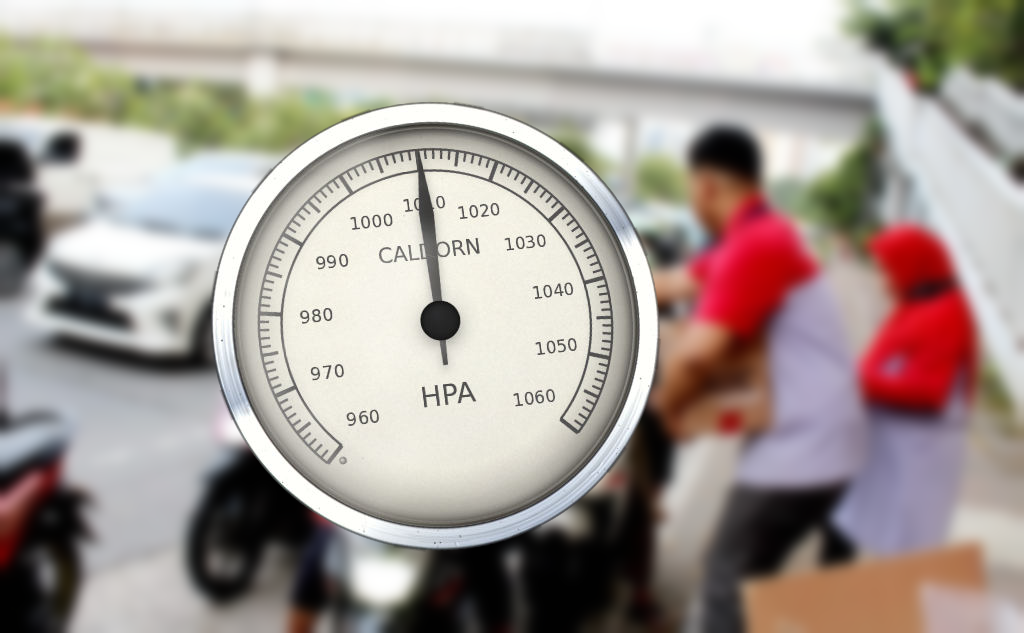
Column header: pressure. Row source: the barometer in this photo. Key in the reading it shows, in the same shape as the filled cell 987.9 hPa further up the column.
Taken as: 1010 hPa
